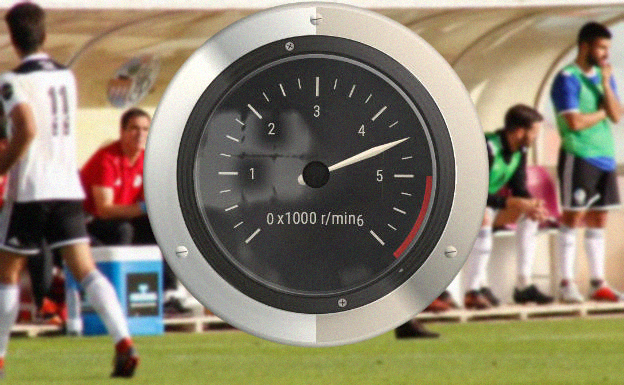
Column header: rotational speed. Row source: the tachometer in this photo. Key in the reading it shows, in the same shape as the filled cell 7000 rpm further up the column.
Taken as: 4500 rpm
